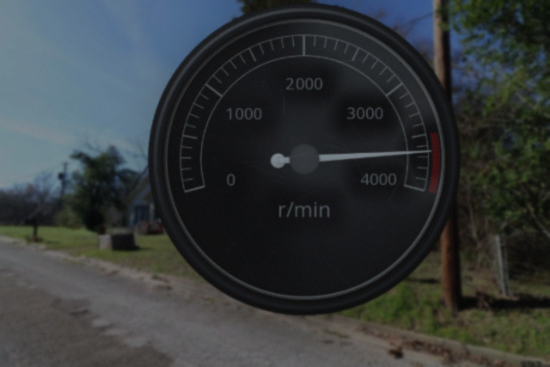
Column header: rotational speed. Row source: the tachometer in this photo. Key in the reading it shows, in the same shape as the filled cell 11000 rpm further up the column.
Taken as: 3650 rpm
